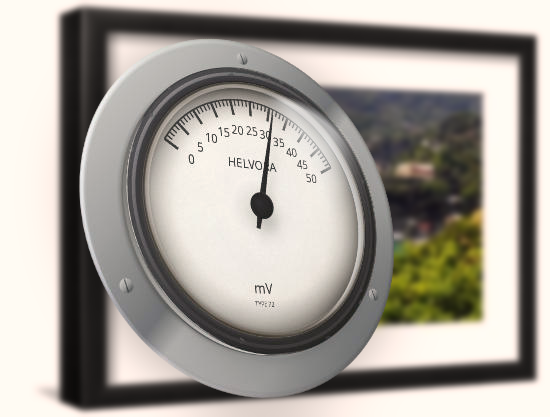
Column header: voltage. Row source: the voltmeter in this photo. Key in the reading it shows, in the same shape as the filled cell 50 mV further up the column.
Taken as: 30 mV
